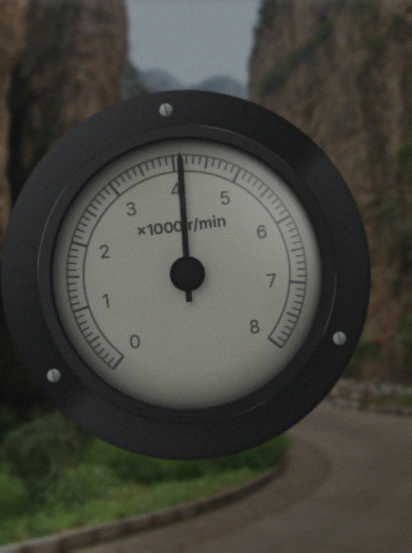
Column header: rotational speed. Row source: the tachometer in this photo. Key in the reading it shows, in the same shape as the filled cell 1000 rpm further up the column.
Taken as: 4100 rpm
